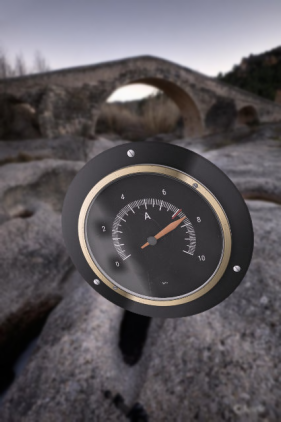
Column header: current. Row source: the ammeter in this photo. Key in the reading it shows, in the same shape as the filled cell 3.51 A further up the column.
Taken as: 7.5 A
